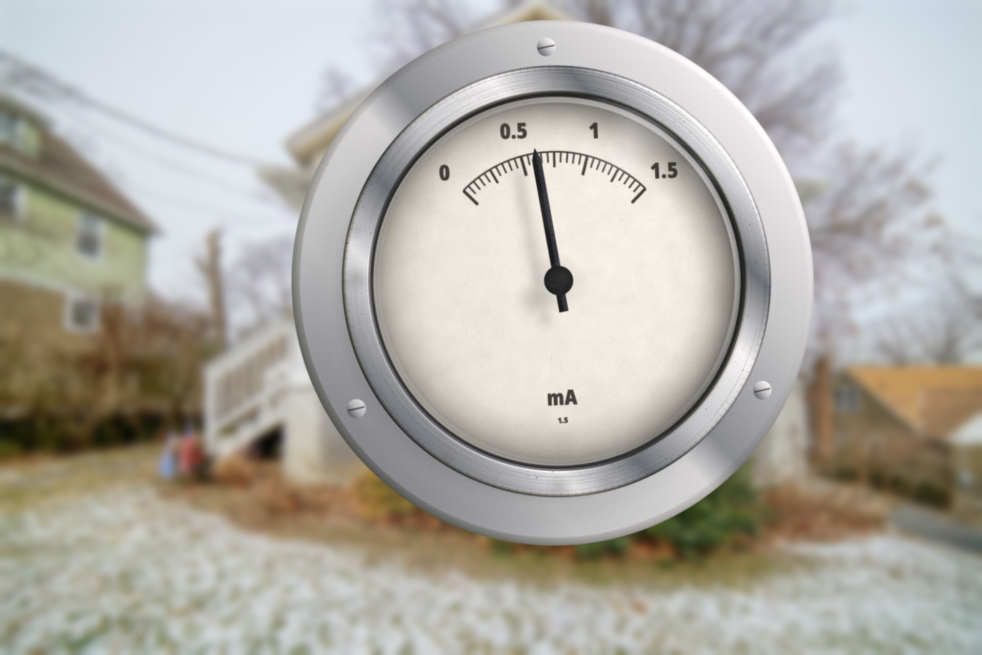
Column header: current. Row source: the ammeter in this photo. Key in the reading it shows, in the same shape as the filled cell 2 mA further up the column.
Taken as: 0.6 mA
